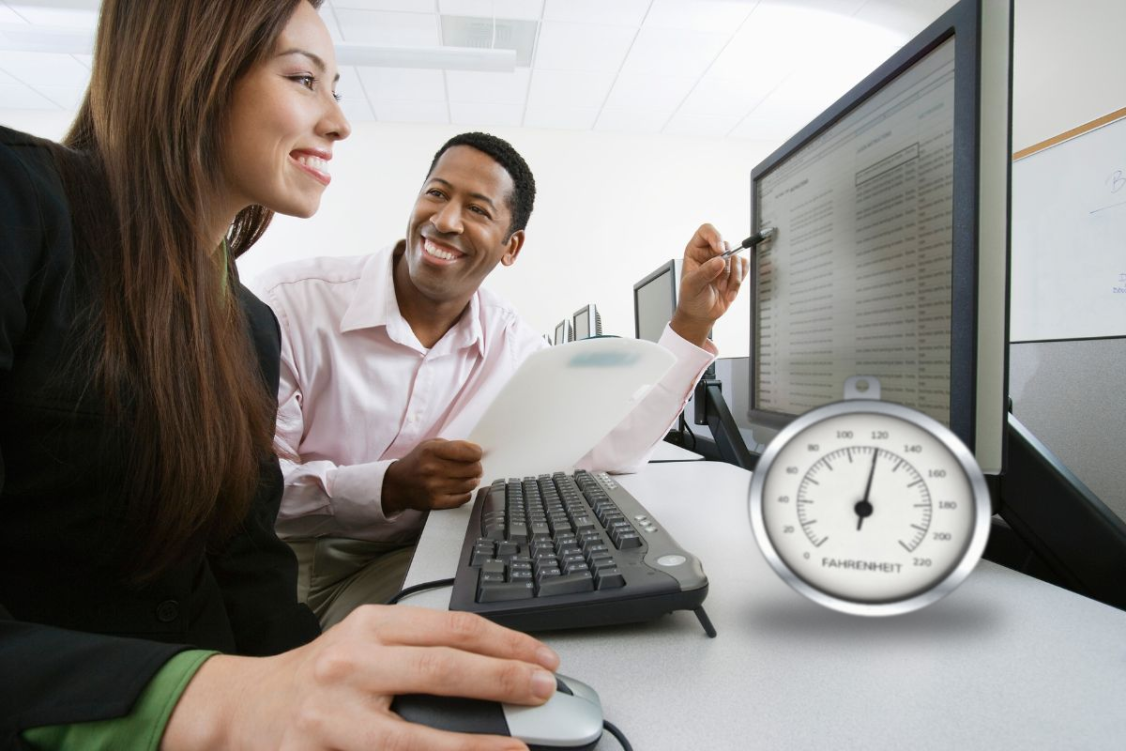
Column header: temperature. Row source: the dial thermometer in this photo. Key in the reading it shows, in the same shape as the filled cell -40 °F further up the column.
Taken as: 120 °F
